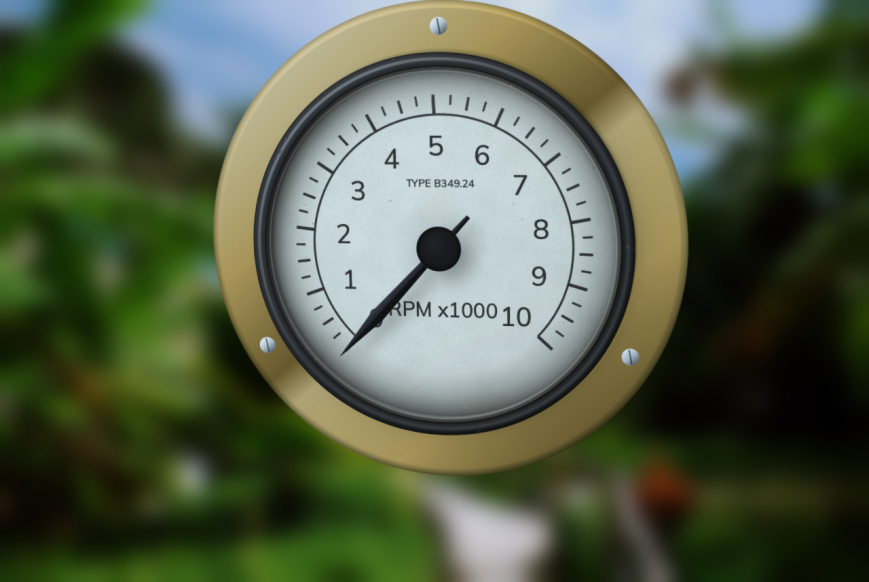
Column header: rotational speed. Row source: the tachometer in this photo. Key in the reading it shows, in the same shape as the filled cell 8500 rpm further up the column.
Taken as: 0 rpm
